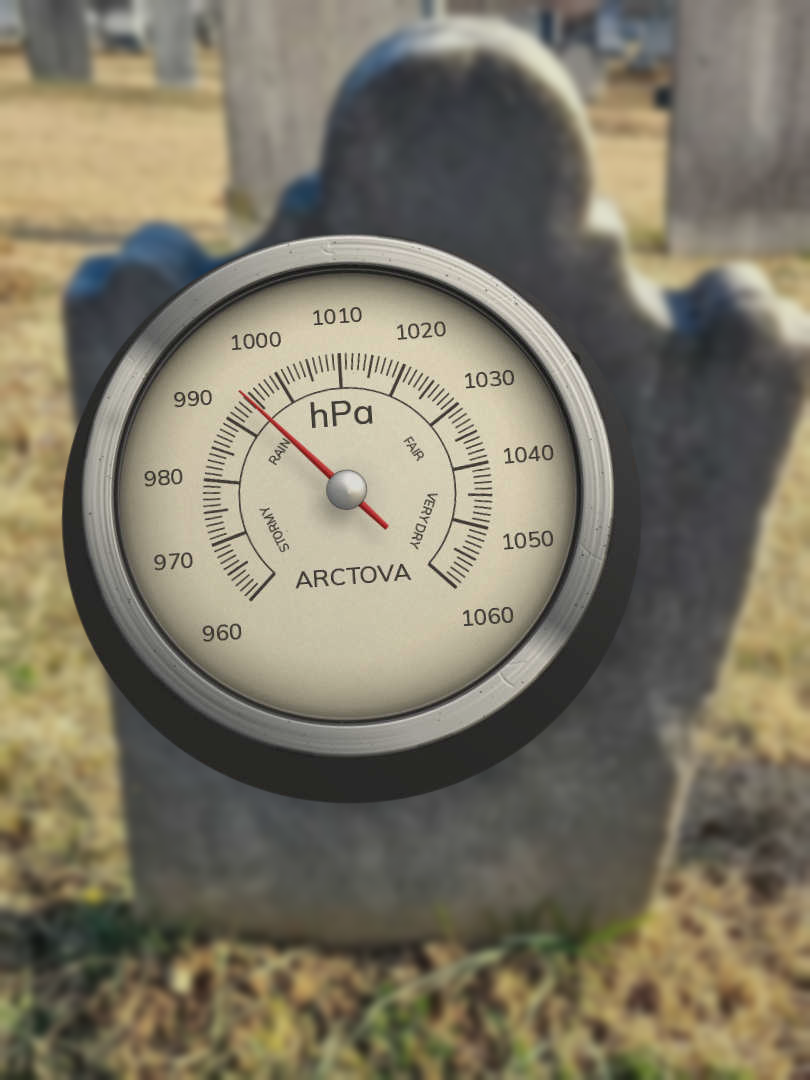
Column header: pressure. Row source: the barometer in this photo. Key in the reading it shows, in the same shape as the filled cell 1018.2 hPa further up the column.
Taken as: 994 hPa
